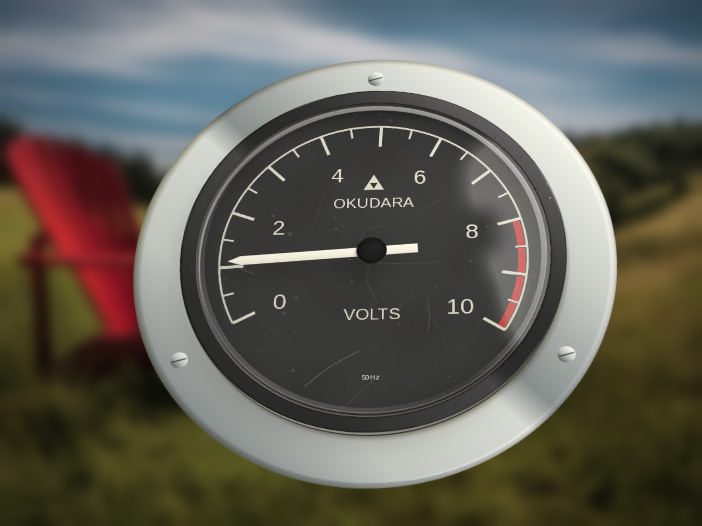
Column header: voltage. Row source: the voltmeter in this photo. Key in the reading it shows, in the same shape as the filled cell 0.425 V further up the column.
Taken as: 1 V
